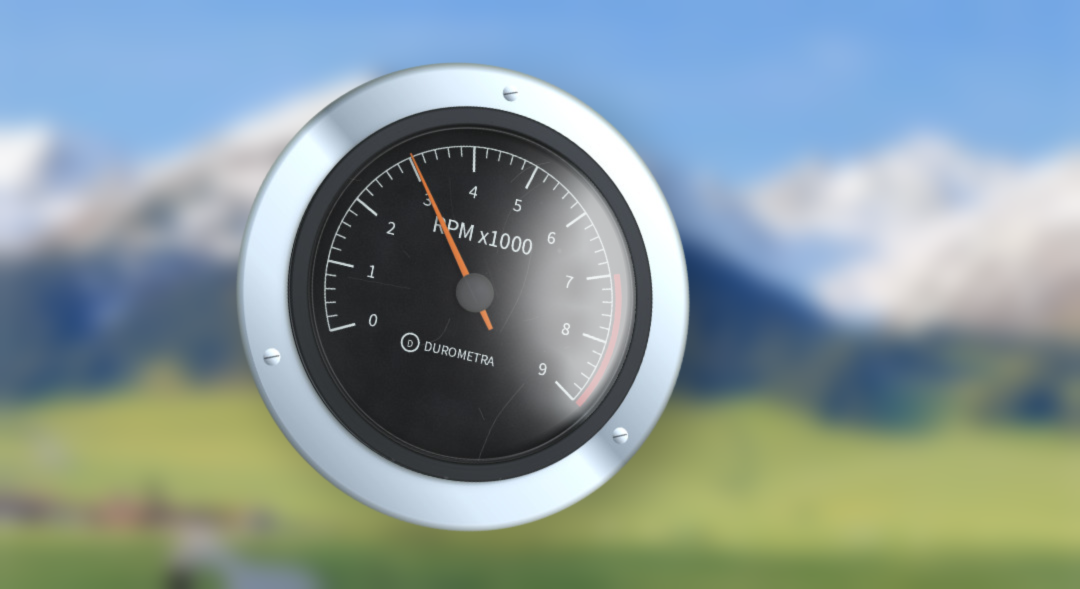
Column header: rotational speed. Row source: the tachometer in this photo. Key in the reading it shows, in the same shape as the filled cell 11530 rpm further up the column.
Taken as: 3000 rpm
